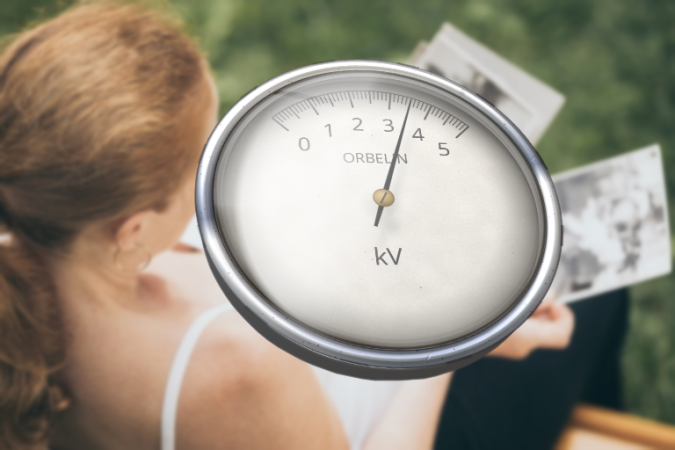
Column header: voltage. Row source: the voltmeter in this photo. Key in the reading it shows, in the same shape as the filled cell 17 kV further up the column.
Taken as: 3.5 kV
